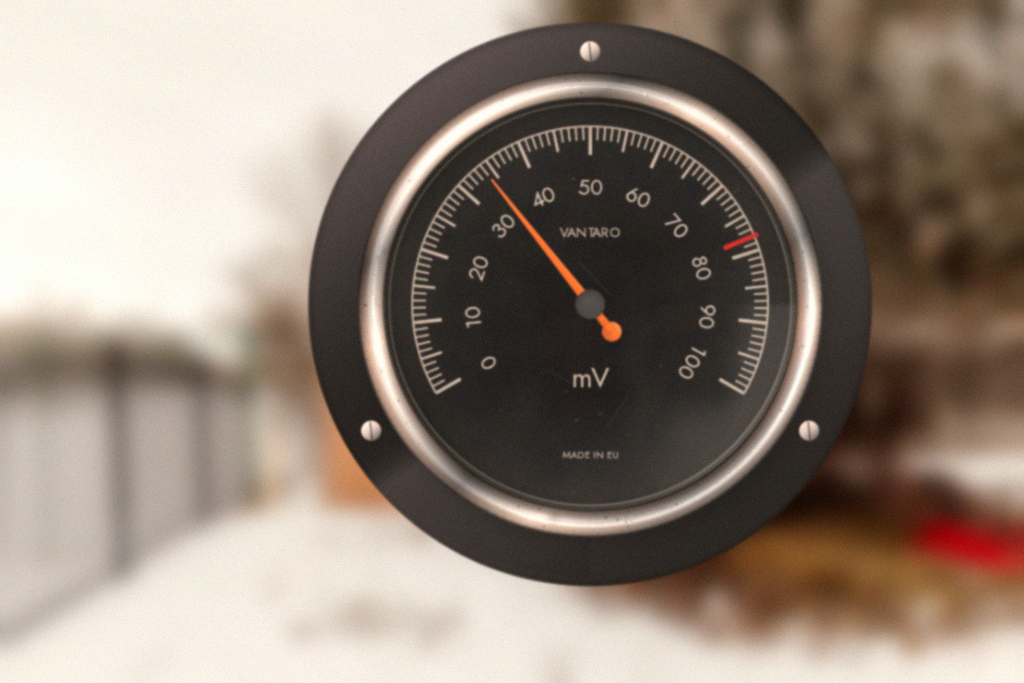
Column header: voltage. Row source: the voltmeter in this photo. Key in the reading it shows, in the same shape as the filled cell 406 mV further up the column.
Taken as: 34 mV
